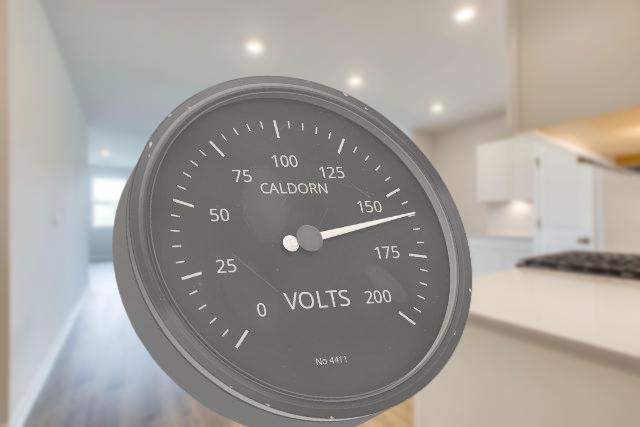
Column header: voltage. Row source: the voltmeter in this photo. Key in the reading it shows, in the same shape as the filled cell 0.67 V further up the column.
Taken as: 160 V
